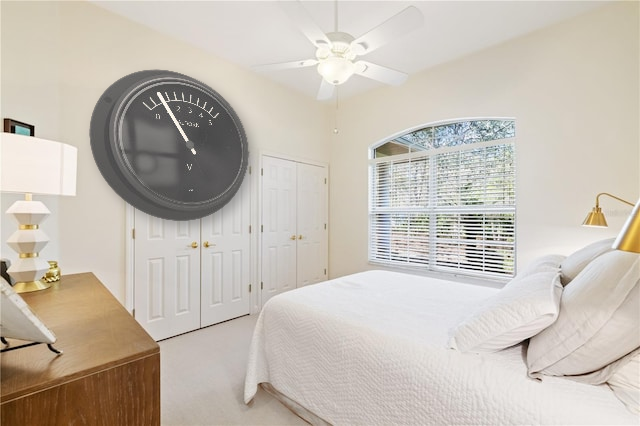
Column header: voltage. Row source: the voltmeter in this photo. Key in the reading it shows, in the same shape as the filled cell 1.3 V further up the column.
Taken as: 1 V
